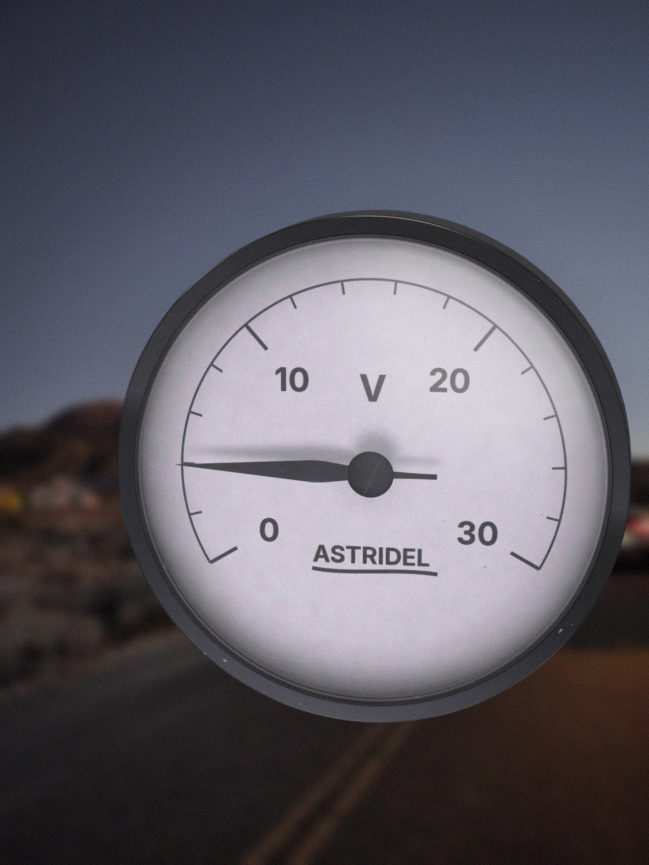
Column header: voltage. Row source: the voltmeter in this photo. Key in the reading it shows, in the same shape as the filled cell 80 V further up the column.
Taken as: 4 V
